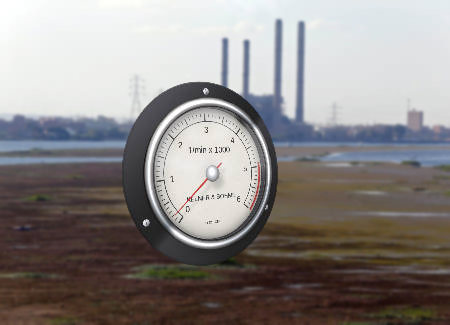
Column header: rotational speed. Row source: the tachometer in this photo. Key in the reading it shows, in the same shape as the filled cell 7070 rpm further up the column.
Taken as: 200 rpm
